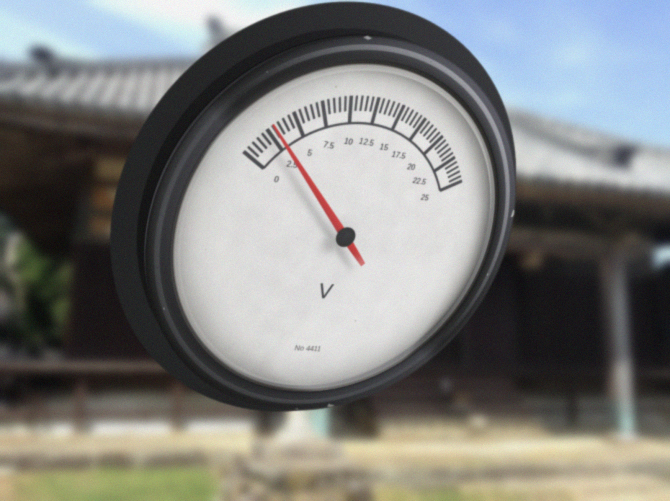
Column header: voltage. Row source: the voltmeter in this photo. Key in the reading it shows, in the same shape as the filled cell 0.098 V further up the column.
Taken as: 3 V
